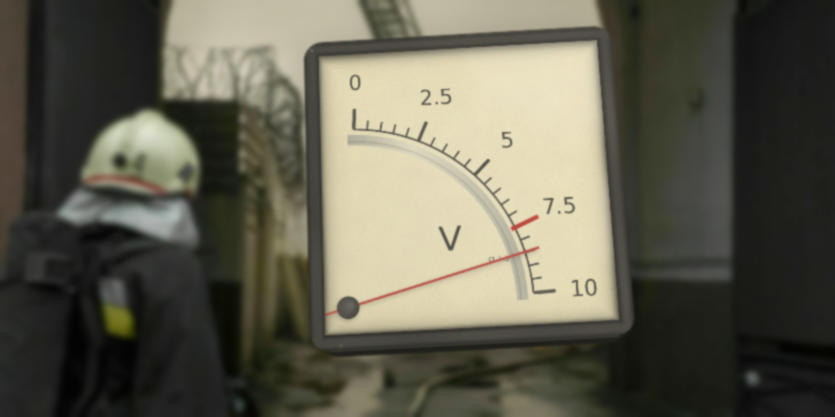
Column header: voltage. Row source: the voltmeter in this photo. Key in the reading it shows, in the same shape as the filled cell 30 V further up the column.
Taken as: 8.5 V
